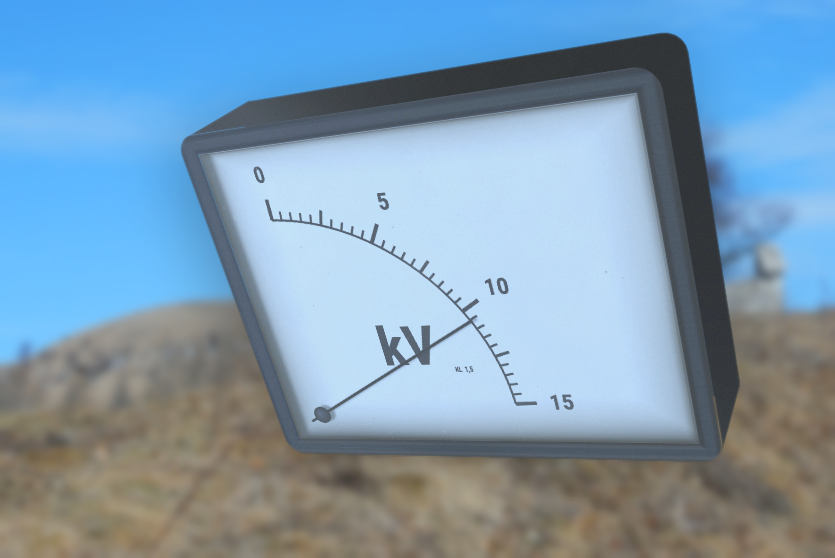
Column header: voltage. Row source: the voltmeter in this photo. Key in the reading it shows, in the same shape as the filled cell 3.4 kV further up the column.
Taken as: 10.5 kV
